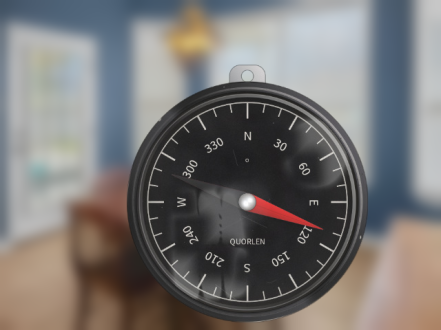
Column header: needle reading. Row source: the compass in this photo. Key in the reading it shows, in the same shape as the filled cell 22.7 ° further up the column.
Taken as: 110 °
